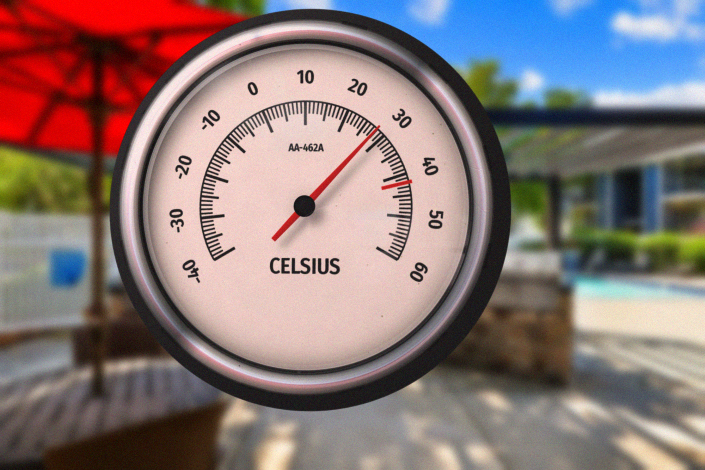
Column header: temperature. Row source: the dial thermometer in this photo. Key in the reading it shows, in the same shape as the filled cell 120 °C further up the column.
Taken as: 28 °C
